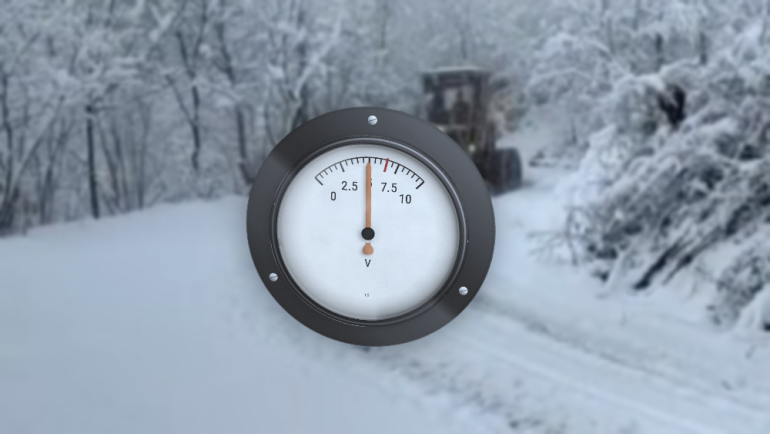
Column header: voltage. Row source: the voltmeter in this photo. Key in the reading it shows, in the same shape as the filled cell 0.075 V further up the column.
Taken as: 5 V
